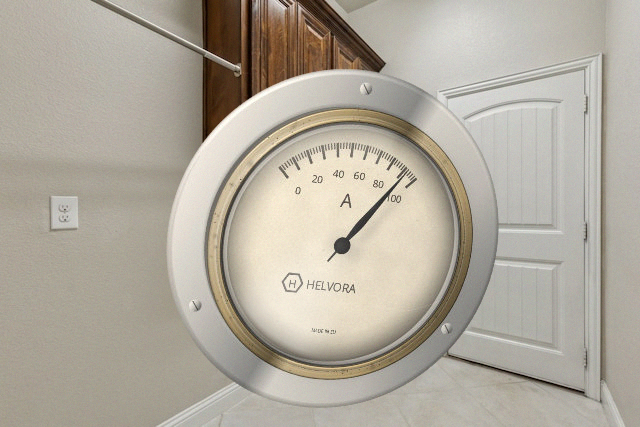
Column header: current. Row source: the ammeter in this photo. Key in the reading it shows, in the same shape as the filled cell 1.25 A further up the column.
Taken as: 90 A
